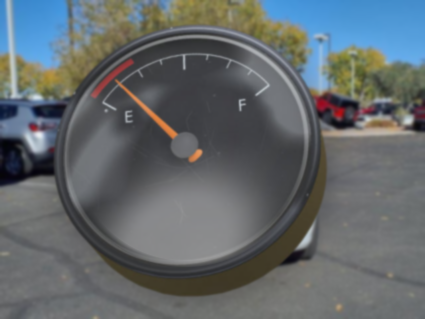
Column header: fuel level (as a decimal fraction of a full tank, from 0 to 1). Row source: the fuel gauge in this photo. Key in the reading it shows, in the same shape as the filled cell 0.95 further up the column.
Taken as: 0.125
